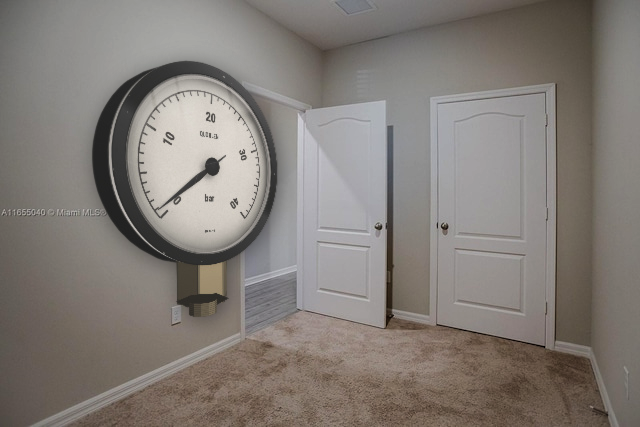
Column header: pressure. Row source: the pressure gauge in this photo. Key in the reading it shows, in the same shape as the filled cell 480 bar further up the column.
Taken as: 1 bar
